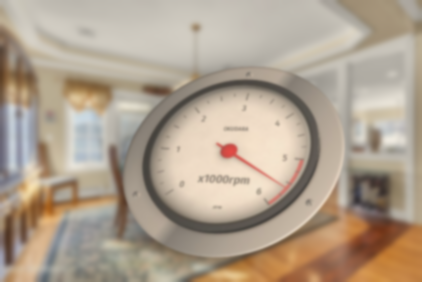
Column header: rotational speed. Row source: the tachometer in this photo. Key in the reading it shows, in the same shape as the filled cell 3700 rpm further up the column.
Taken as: 5625 rpm
